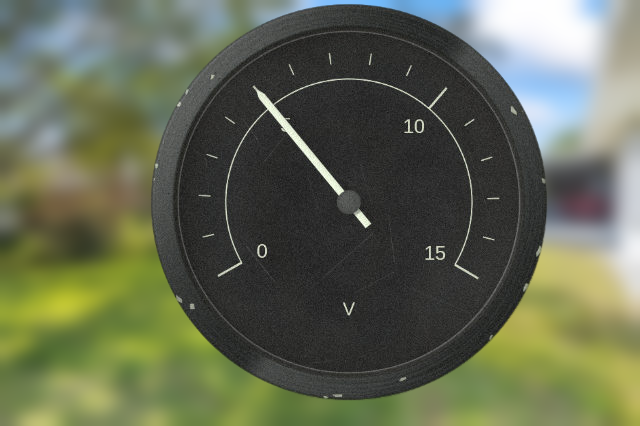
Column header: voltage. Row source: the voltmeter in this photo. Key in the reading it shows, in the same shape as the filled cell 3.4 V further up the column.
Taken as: 5 V
